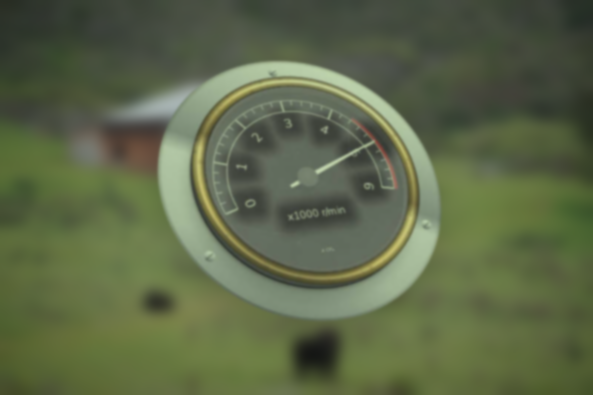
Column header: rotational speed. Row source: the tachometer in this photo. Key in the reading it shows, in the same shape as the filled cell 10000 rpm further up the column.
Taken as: 5000 rpm
